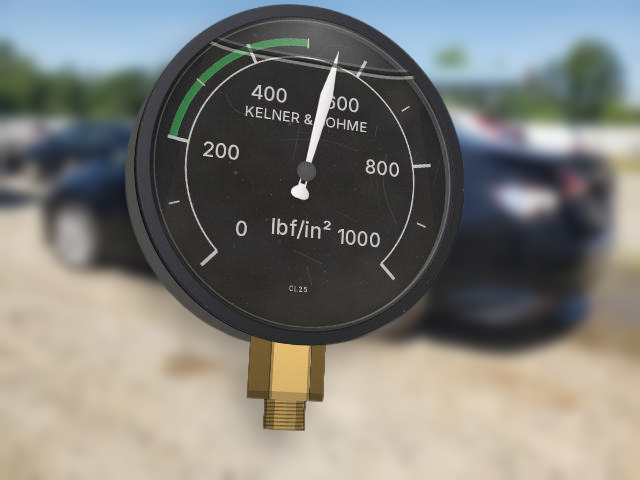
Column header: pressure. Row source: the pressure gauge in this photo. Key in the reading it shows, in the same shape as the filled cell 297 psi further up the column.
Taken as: 550 psi
